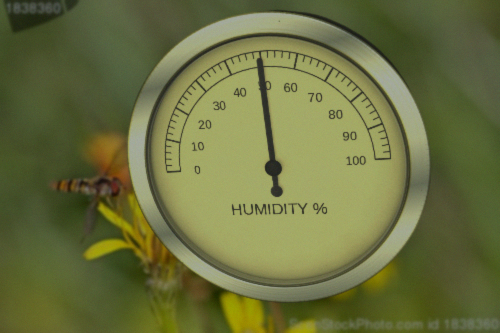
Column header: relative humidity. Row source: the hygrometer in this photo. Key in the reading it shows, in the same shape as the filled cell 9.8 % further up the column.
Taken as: 50 %
